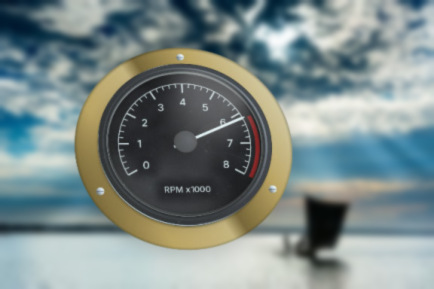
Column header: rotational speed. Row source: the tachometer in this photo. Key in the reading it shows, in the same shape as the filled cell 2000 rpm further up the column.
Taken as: 6200 rpm
